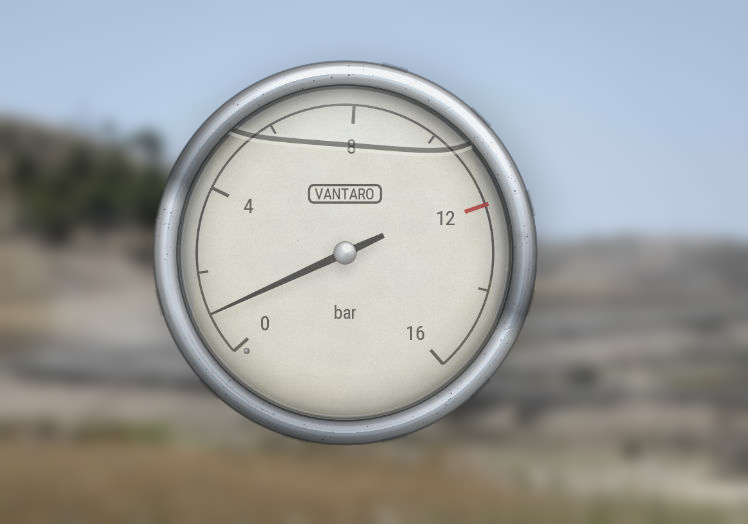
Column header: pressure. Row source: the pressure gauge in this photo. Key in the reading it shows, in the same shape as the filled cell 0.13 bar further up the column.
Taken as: 1 bar
